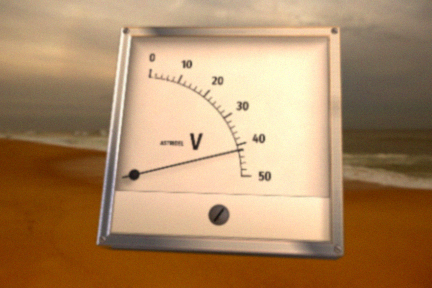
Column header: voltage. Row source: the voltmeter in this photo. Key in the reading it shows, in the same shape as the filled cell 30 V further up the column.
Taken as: 42 V
